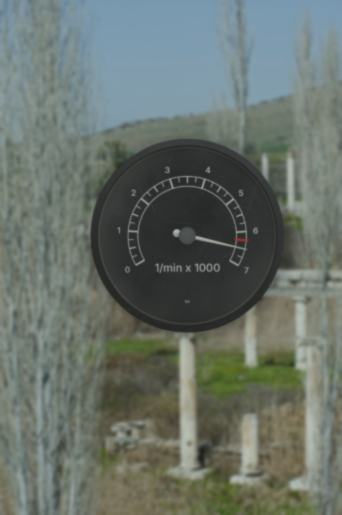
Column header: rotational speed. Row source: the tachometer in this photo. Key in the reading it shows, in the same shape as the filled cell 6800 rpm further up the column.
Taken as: 6500 rpm
